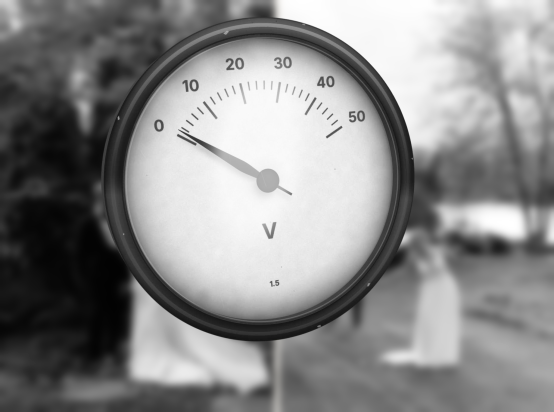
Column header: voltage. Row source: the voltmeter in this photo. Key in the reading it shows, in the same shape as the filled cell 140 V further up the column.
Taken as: 1 V
